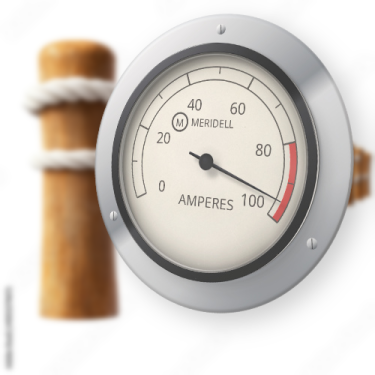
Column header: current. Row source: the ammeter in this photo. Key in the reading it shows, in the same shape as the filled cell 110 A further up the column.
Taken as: 95 A
